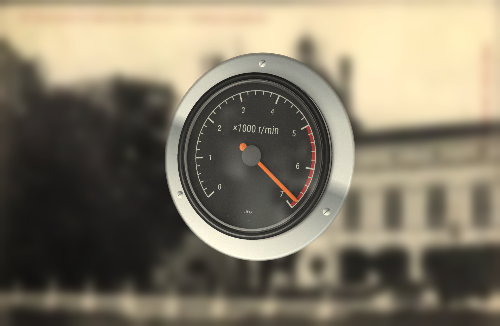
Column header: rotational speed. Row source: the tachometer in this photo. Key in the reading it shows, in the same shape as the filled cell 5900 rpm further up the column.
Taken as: 6800 rpm
